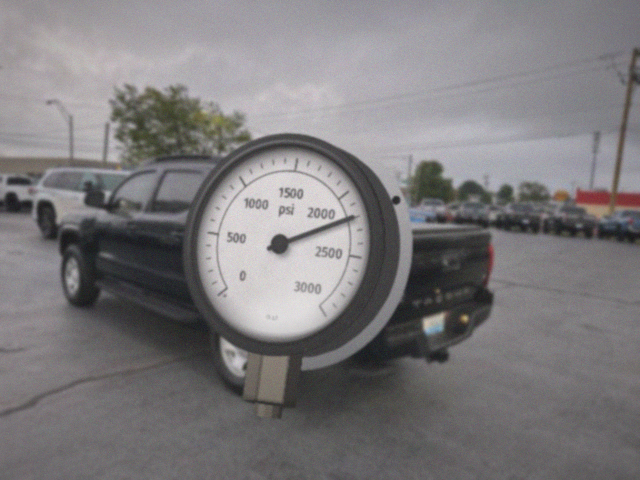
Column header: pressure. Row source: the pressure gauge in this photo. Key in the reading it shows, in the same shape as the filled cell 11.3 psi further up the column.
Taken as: 2200 psi
